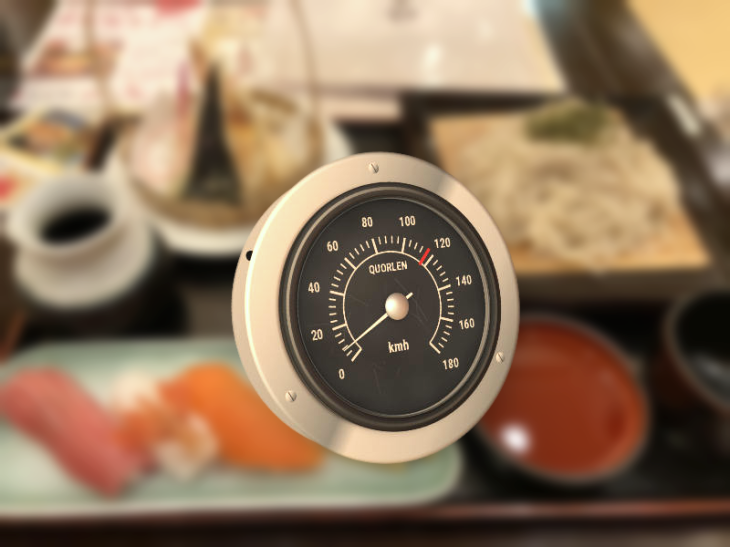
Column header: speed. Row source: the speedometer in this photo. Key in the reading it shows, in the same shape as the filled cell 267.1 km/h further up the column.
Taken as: 8 km/h
